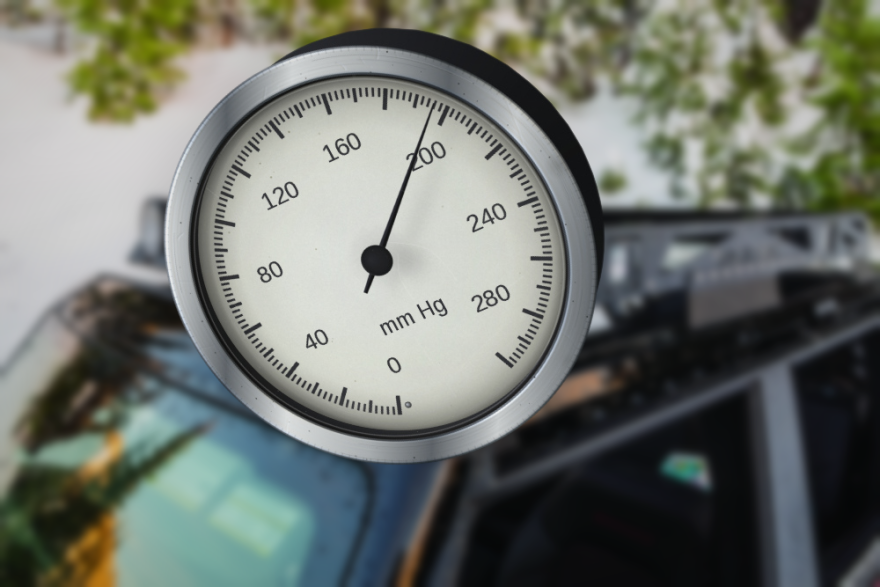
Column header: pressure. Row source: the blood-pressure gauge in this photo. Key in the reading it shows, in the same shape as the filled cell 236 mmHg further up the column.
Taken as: 196 mmHg
